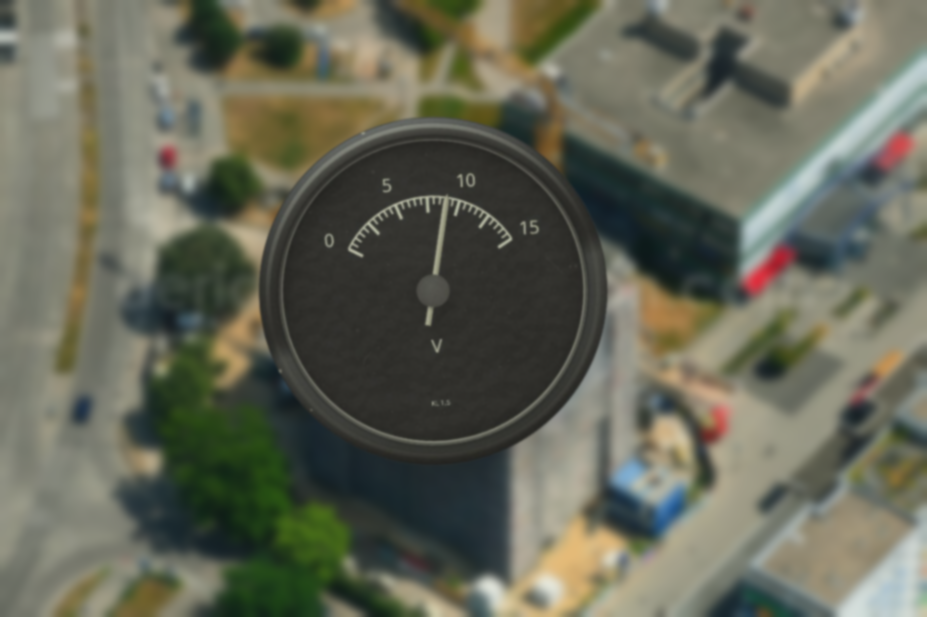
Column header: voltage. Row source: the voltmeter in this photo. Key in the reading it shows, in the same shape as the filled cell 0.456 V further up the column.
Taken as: 9 V
